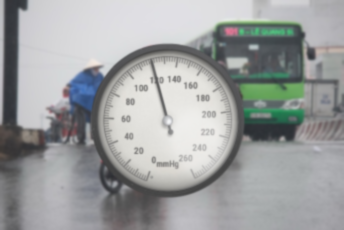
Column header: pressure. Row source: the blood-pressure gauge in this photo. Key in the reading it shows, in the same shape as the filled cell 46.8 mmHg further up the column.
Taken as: 120 mmHg
